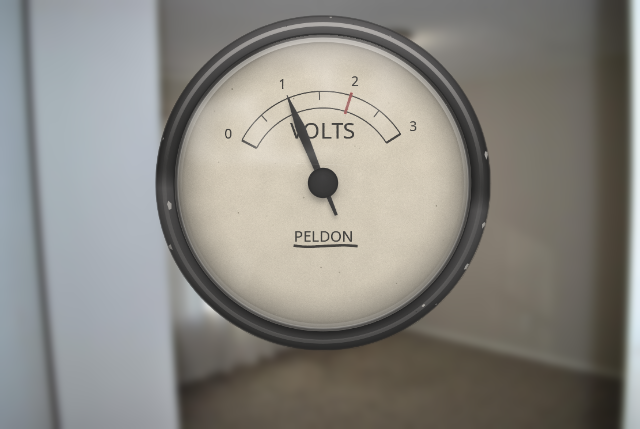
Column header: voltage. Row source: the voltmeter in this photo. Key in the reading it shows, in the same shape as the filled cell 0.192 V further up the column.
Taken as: 1 V
